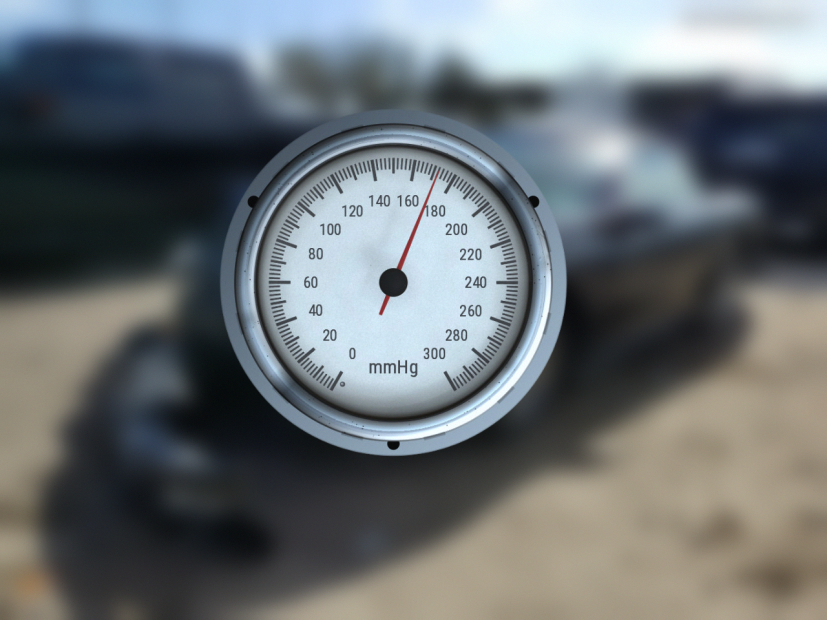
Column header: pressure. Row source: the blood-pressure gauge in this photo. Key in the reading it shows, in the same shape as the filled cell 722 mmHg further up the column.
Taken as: 172 mmHg
